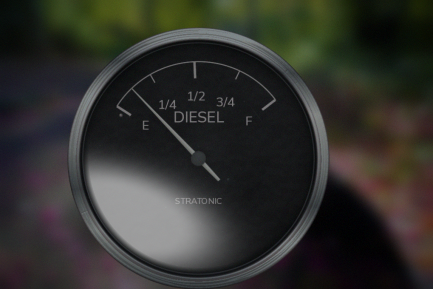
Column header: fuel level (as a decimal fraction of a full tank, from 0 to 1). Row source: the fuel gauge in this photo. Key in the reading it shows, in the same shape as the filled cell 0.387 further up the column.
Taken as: 0.125
